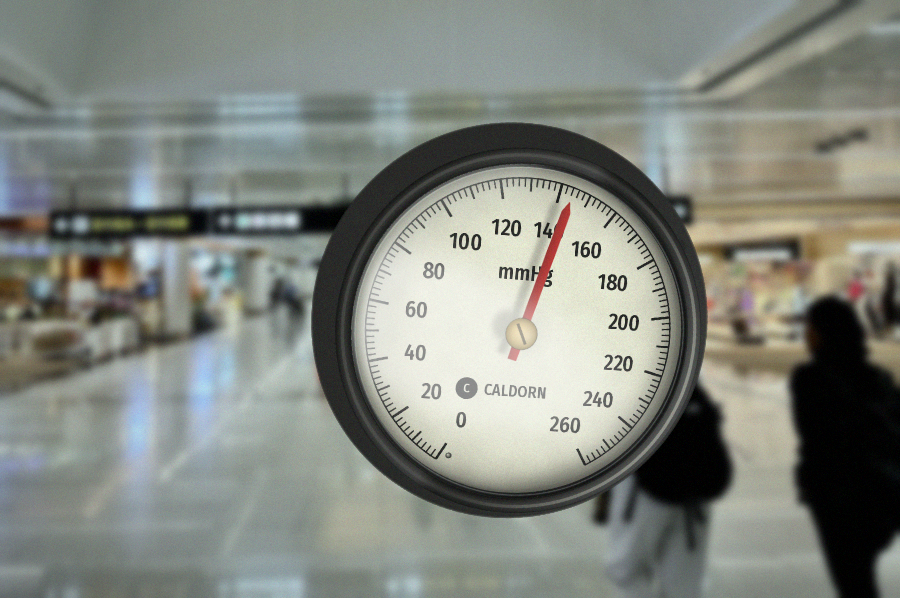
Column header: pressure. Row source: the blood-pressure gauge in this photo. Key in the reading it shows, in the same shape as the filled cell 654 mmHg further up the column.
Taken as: 144 mmHg
